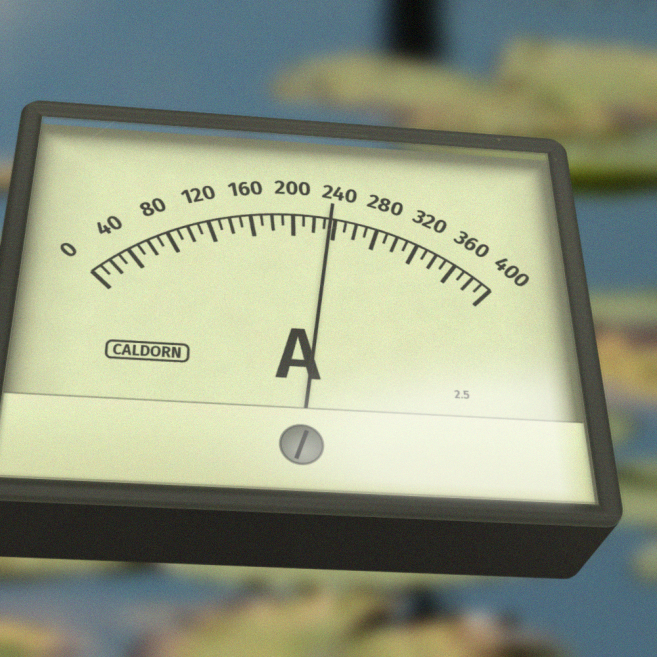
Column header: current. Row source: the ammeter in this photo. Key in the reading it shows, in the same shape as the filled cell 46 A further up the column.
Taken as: 235 A
